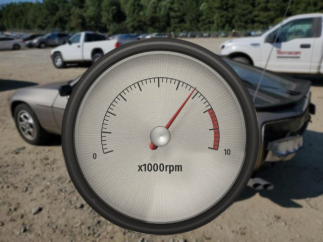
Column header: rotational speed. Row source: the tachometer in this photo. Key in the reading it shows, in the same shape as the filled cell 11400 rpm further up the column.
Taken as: 6800 rpm
